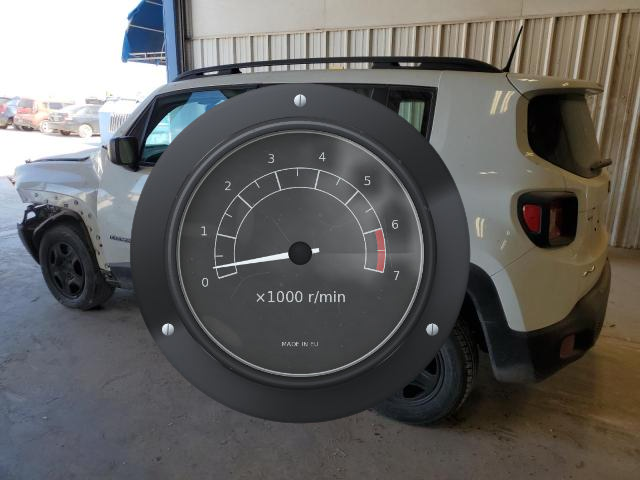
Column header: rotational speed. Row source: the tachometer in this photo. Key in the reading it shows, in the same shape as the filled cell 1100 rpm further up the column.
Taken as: 250 rpm
